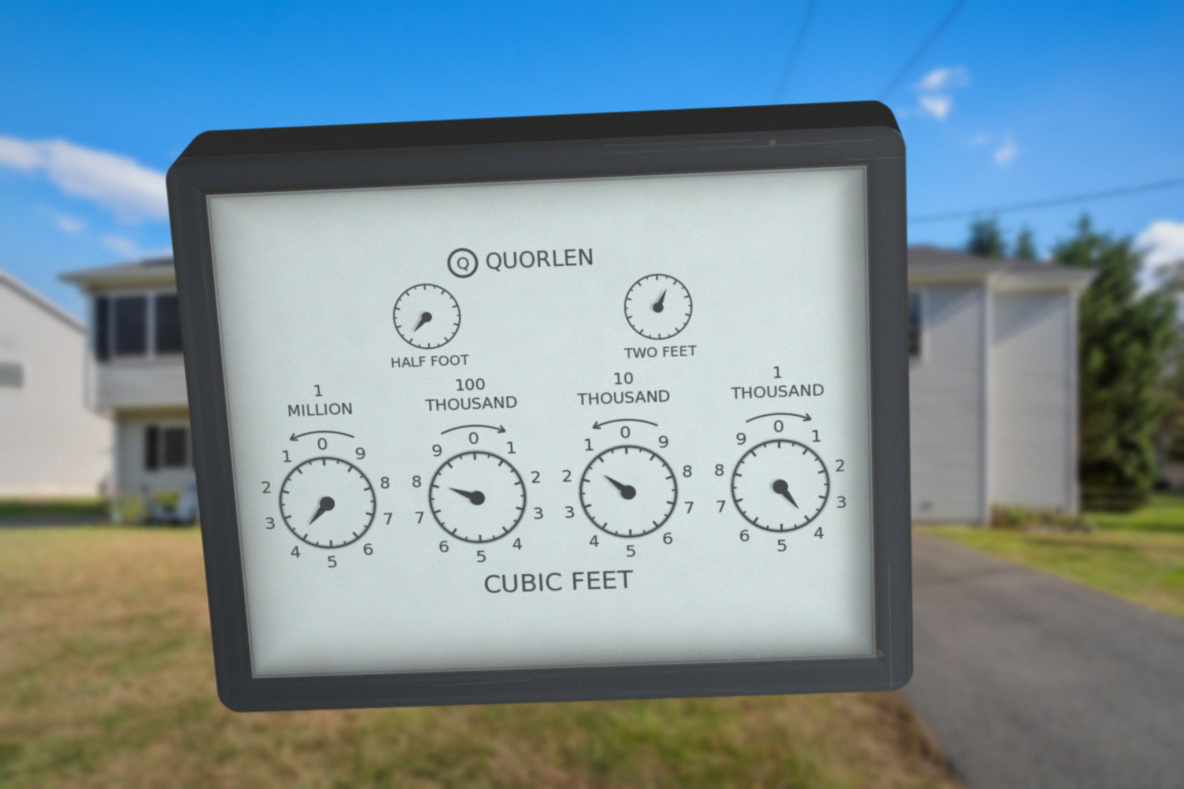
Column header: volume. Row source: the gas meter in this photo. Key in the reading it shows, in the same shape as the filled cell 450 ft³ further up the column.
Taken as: 381400 ft³
